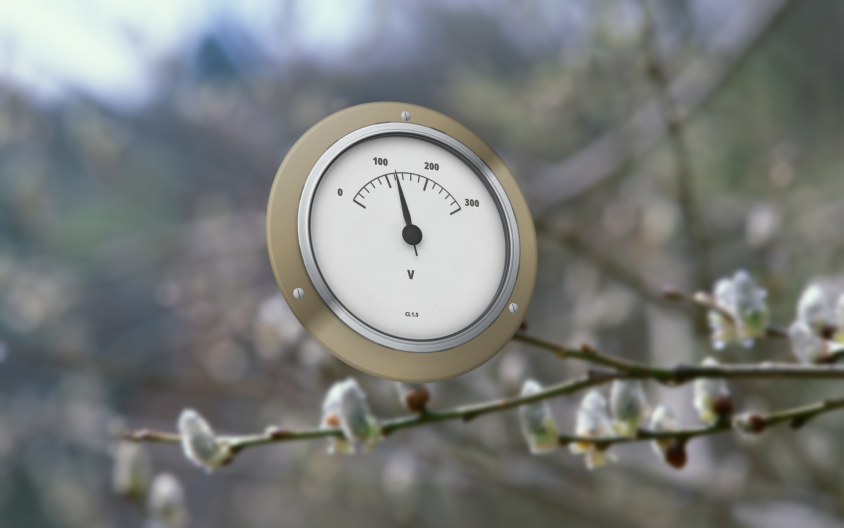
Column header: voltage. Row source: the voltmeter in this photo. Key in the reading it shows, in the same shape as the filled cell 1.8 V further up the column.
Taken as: 120 V
